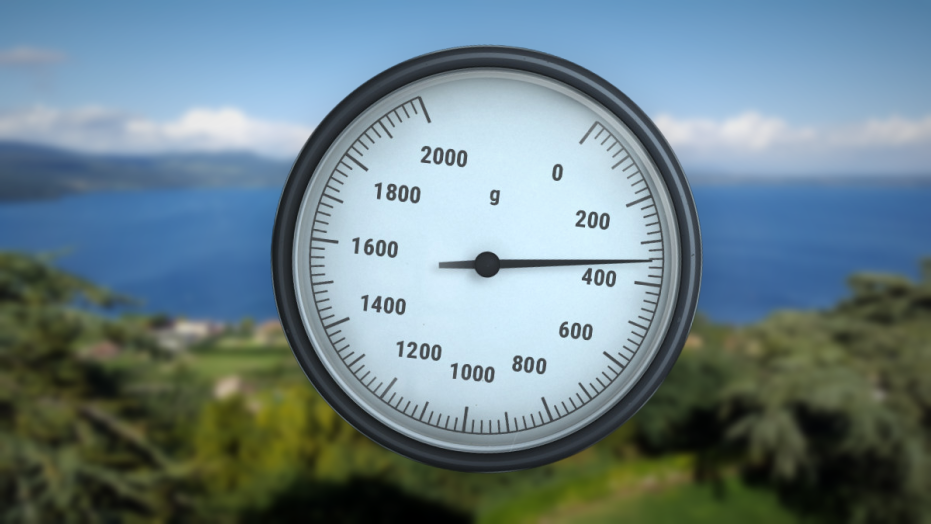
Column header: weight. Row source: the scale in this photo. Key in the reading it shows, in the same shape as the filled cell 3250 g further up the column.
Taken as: 340 g
